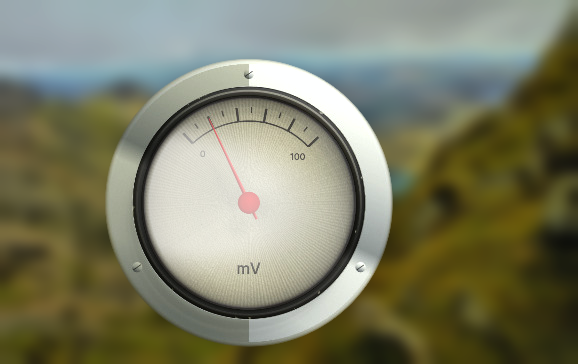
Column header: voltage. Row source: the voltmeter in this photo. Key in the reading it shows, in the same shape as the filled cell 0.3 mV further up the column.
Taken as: 20 mV
